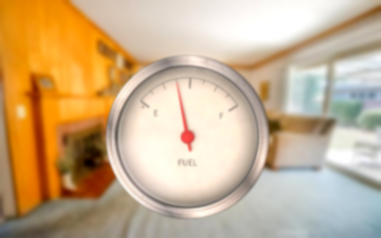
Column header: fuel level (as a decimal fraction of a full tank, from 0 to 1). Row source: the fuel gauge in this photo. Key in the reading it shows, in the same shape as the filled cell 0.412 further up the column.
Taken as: 0.375
